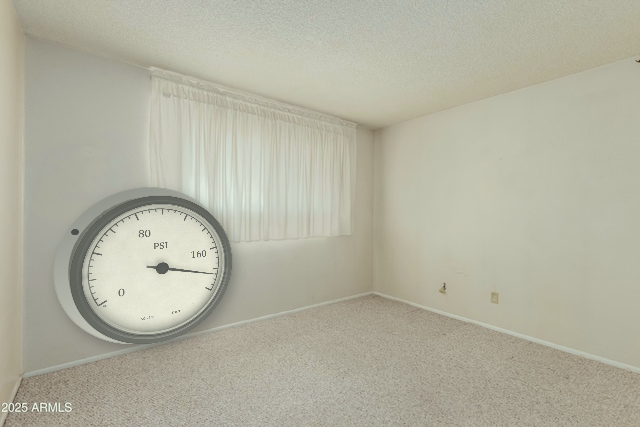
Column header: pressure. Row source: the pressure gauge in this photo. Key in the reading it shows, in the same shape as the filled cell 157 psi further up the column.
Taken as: 185 psi
